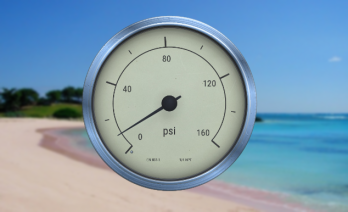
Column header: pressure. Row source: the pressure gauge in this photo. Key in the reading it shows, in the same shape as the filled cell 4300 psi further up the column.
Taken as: 10 psi
